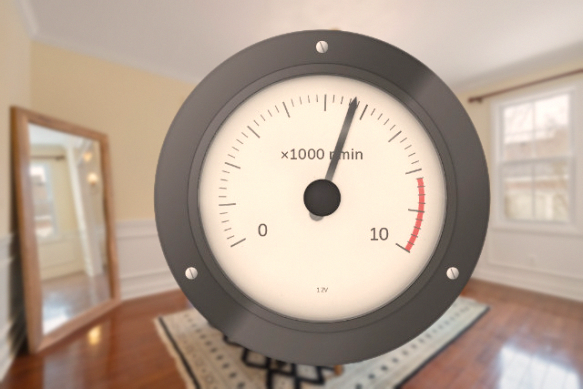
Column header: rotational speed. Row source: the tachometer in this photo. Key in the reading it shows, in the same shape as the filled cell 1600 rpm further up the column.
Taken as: 5700 rpm
